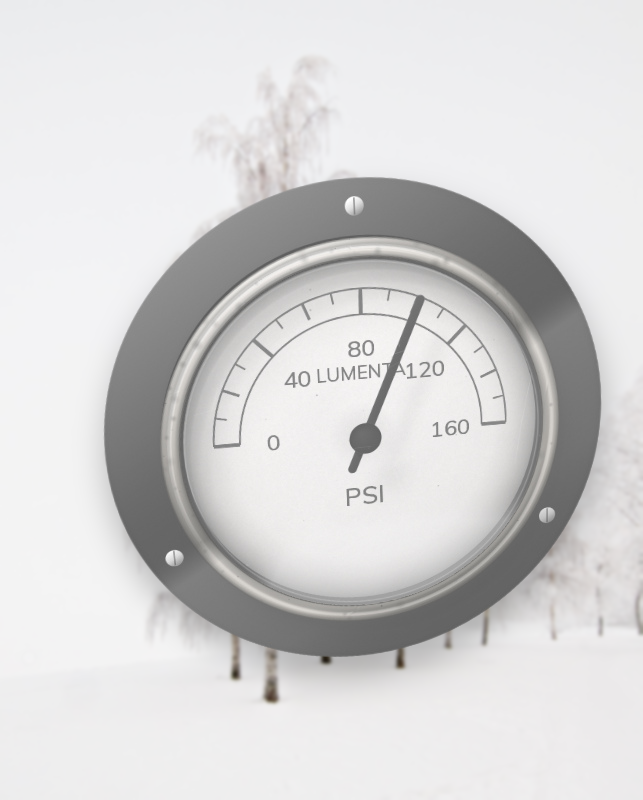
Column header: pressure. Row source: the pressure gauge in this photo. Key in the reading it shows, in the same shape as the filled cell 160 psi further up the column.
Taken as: 100 psi
